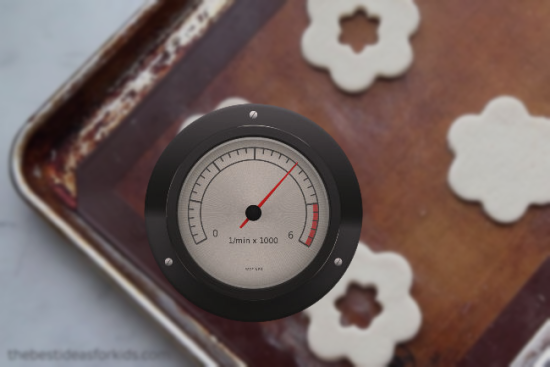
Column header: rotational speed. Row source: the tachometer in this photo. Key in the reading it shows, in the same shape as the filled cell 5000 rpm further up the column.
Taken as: 4000 rpm
